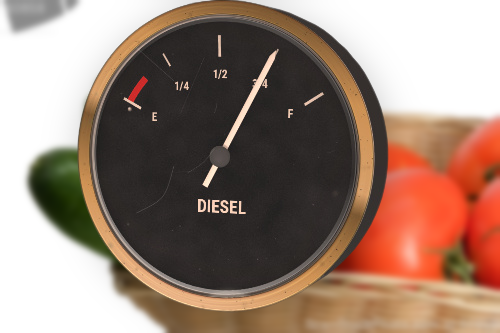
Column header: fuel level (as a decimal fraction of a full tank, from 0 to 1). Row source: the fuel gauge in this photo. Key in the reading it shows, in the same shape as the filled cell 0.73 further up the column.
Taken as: 0.75
